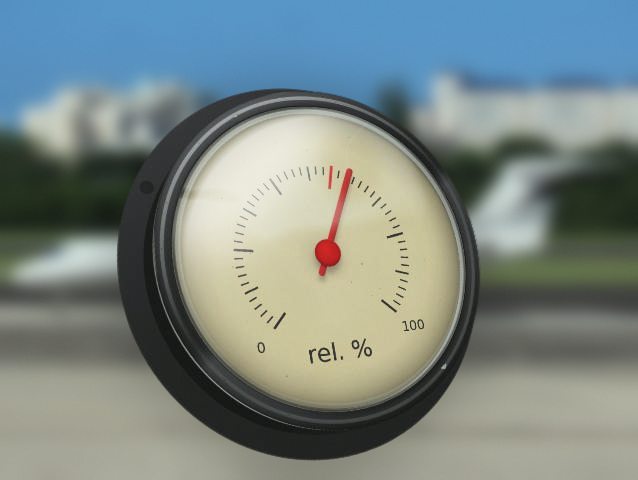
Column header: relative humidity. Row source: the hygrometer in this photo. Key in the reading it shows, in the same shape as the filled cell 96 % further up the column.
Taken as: 60 %
